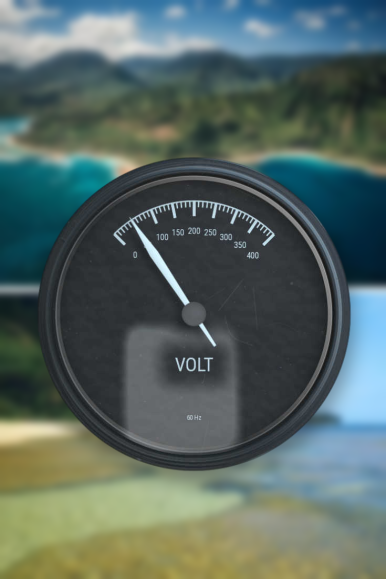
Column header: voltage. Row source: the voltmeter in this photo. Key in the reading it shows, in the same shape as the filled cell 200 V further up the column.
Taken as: 50 V
